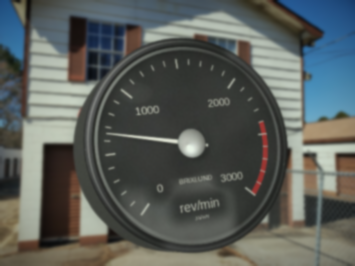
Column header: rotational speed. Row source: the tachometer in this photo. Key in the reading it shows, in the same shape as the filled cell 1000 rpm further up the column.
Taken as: 650 rpm
